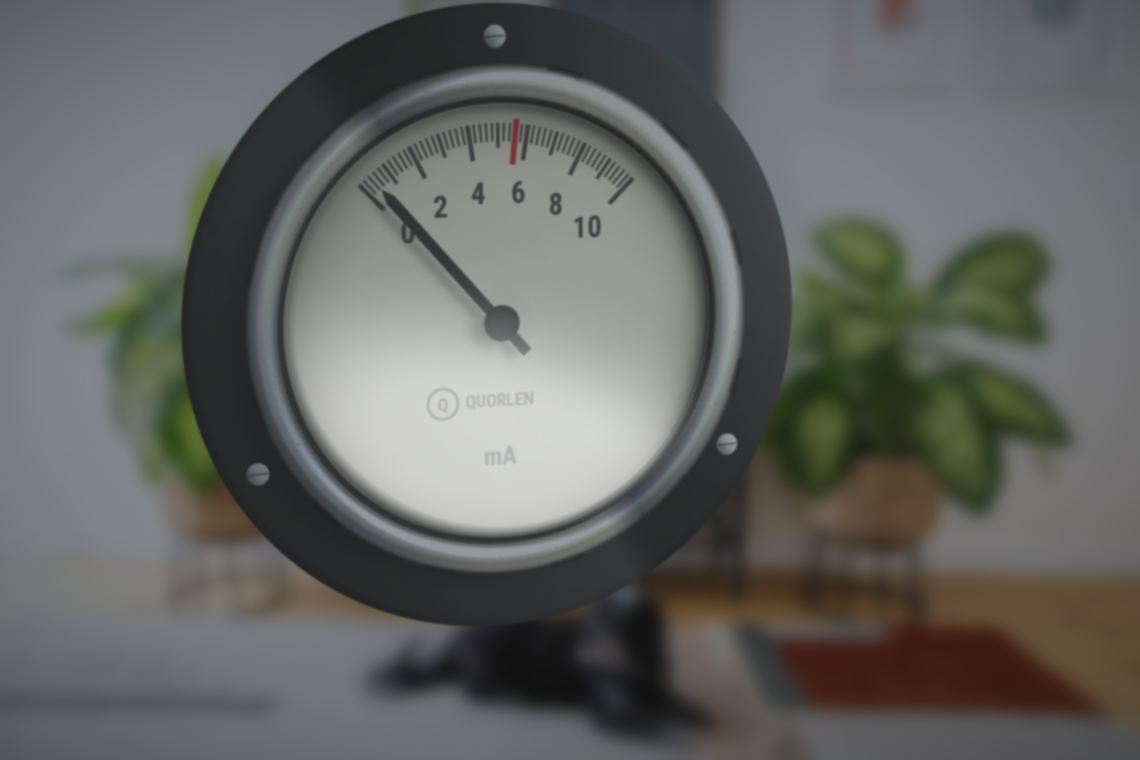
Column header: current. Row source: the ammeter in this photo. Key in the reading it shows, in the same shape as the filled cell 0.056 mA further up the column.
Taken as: 0.4 mA
